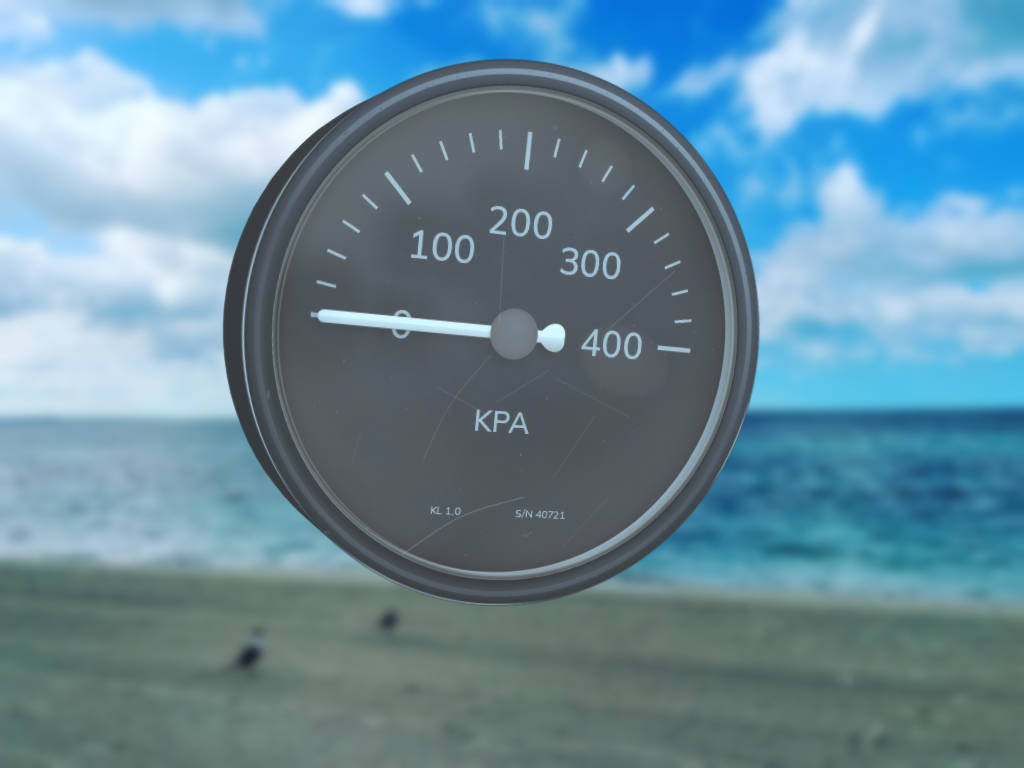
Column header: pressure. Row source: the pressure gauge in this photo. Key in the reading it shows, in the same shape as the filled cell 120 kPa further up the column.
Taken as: 0 kPa
